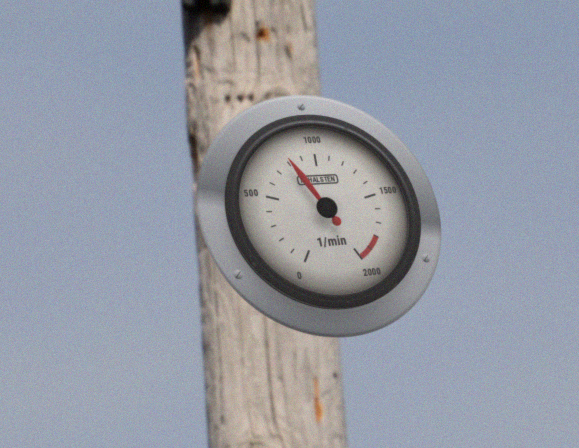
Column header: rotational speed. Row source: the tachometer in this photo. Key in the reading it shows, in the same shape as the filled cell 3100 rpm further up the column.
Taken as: 800 rpm
